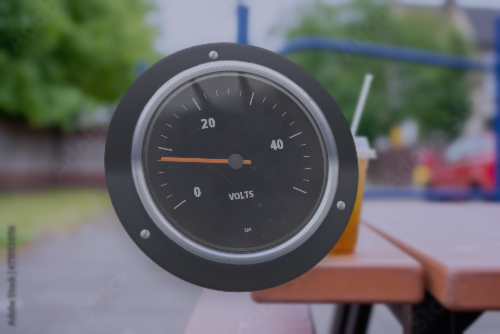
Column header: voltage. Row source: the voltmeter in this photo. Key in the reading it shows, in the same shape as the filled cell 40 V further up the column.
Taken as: 8 V
